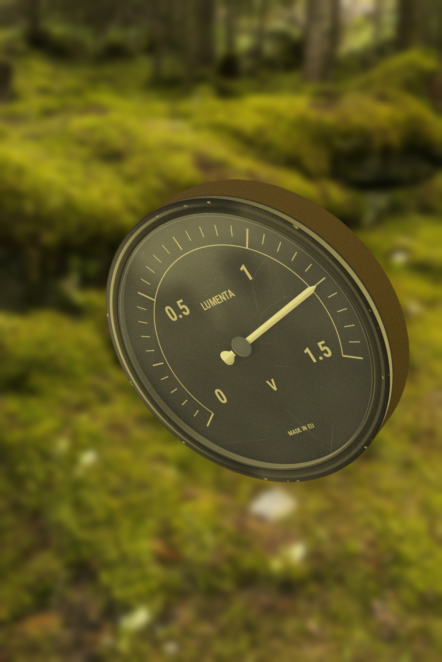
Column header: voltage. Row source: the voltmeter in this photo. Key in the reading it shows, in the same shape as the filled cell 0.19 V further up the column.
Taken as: 1.25 V
